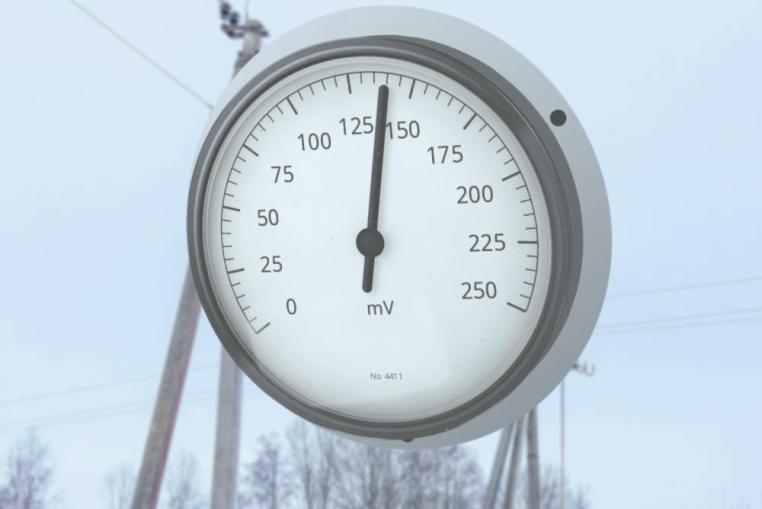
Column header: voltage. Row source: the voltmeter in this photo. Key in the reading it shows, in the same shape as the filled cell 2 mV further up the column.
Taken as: 140 mV
